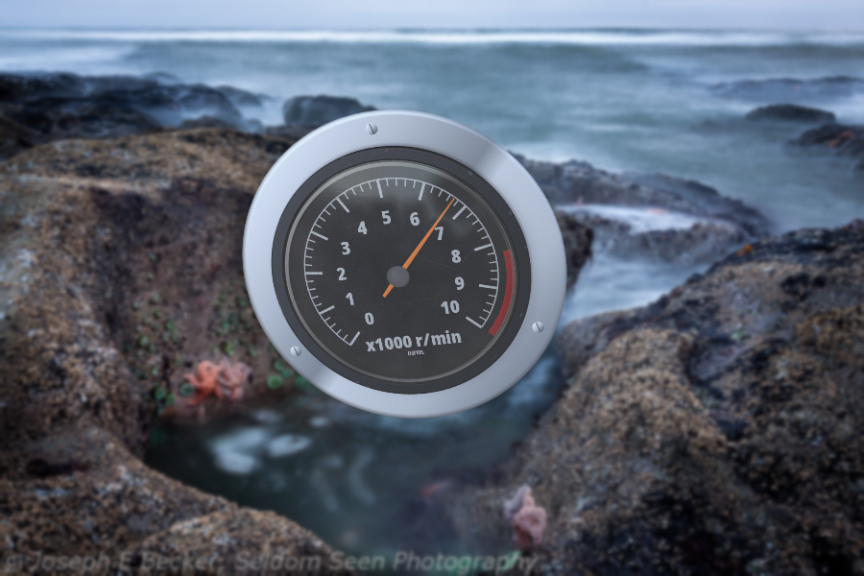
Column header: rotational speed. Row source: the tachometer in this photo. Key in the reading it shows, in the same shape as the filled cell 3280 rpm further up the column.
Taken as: 6700 rpm
